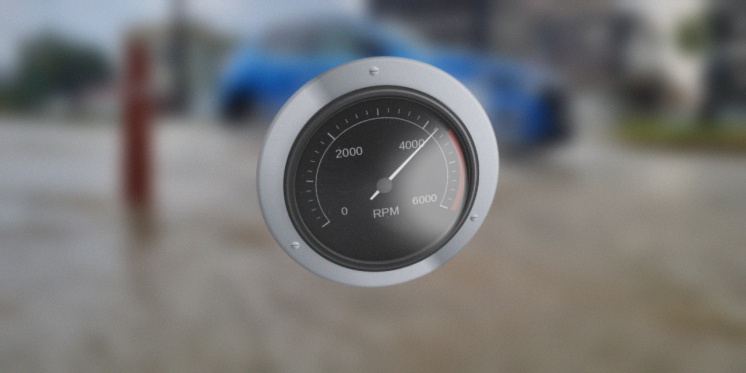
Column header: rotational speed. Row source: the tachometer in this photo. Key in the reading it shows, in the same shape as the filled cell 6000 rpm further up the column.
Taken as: 4200 rpm
